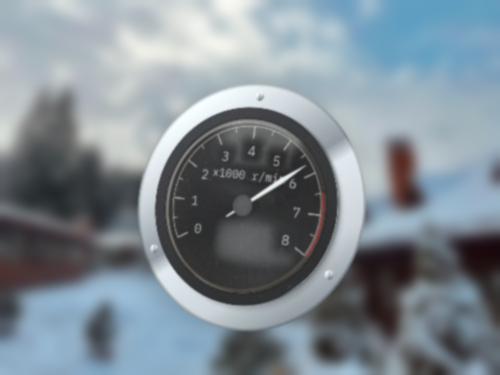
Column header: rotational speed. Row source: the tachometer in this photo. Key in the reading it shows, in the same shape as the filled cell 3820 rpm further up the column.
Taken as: 5750 rpm
